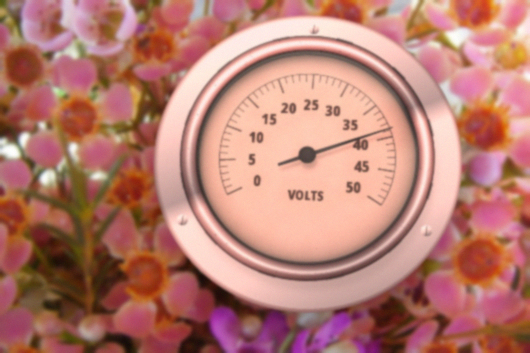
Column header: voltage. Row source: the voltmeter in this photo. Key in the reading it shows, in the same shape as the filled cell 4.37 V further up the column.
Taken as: 39 V
